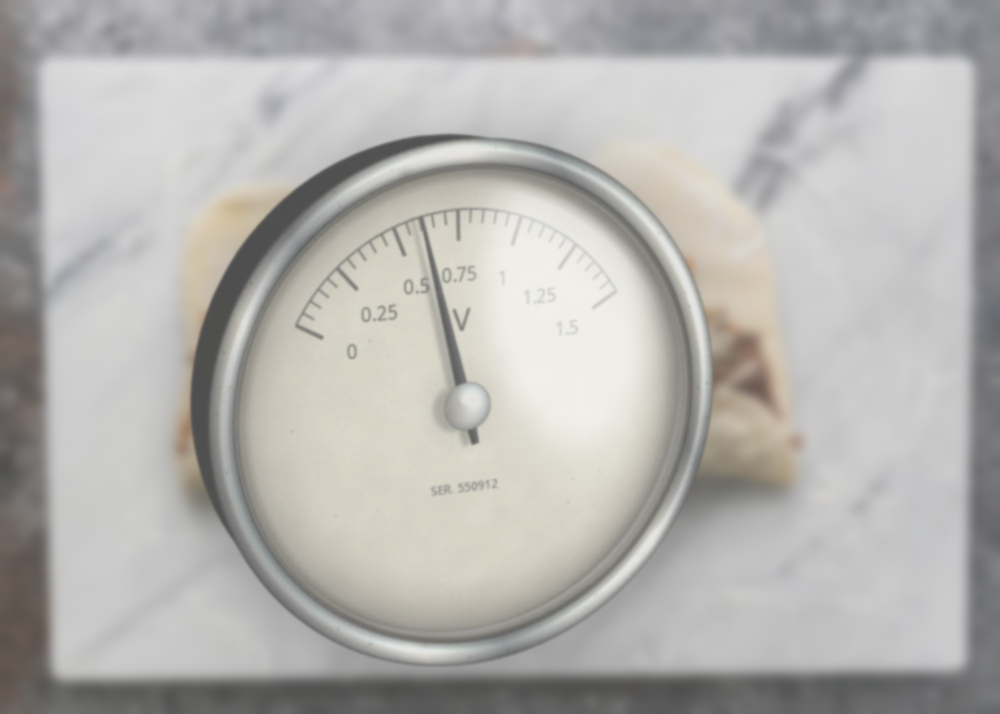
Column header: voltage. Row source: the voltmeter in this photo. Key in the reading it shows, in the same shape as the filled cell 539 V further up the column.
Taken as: 0.6 V
